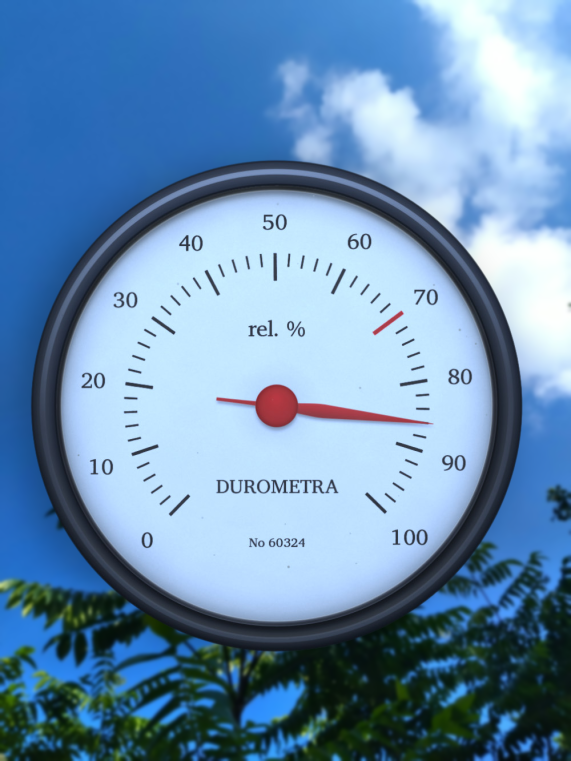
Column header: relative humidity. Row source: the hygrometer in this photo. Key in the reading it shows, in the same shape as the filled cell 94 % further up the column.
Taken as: 86 %
